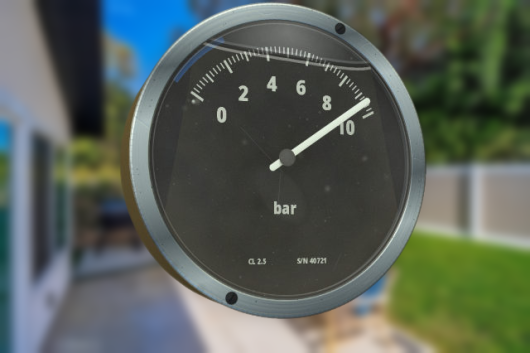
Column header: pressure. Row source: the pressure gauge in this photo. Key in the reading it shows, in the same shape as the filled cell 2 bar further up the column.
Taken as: 9.4 bar
